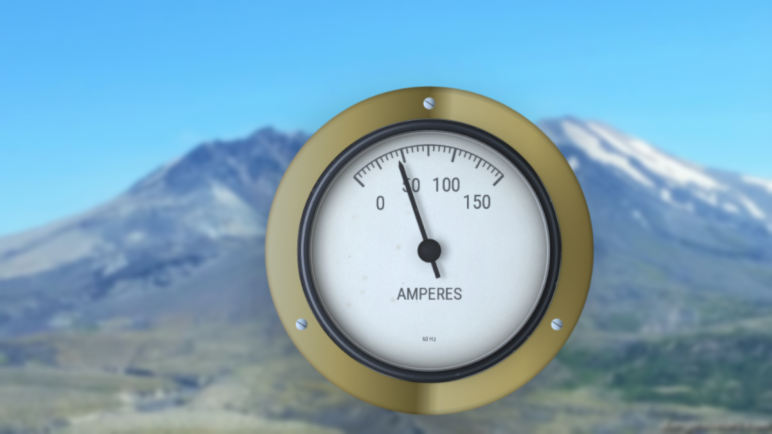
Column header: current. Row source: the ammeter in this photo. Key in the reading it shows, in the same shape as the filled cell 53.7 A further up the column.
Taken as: 45 A
